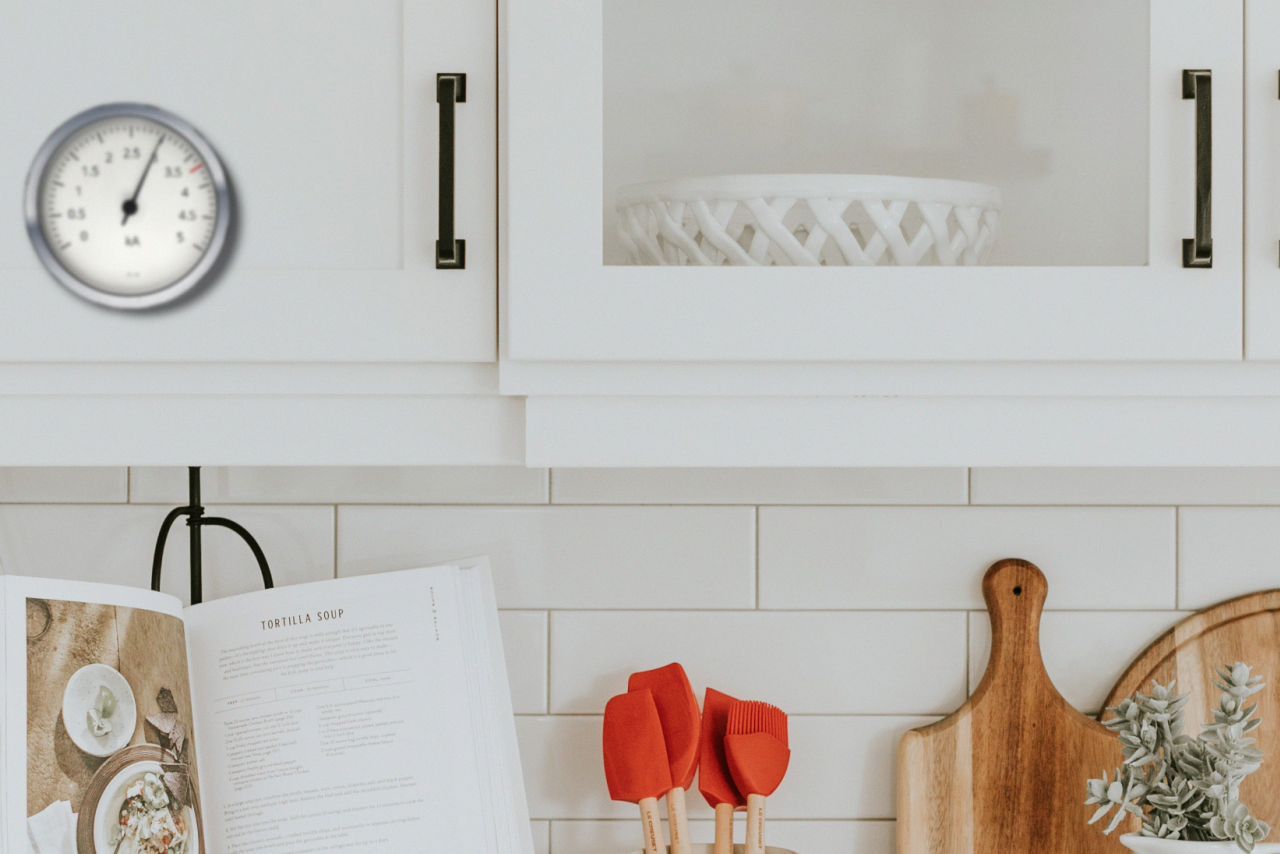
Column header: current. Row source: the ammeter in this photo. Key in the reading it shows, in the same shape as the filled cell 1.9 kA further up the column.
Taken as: 3 kA
